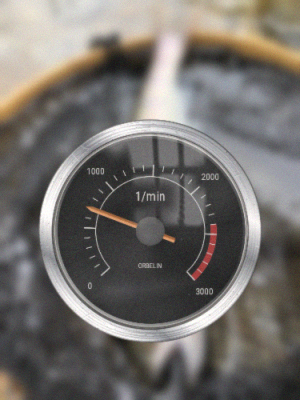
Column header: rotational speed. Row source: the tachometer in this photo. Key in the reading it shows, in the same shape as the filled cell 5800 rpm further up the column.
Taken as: 700 rpm
